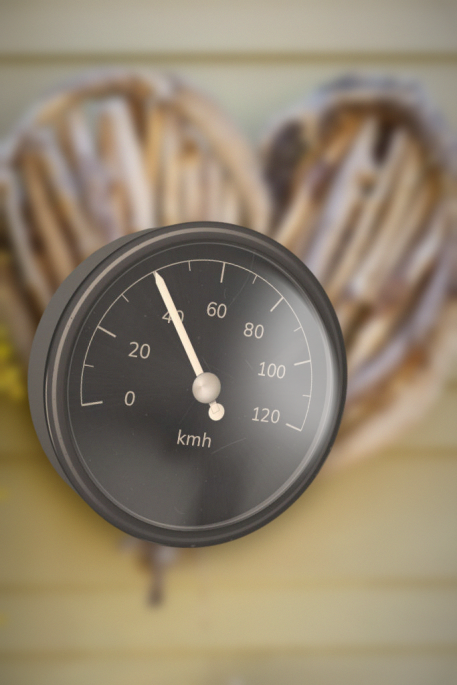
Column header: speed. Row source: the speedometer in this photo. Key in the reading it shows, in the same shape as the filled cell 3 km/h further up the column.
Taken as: 40 km/h
